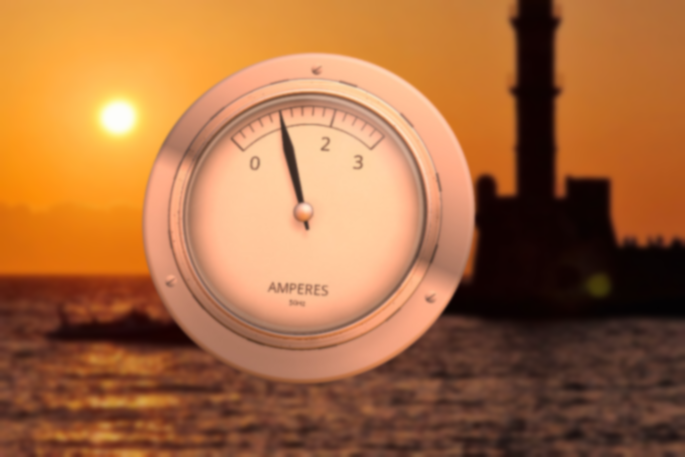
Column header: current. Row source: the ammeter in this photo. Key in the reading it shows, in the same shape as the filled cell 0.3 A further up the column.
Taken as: 1 A
